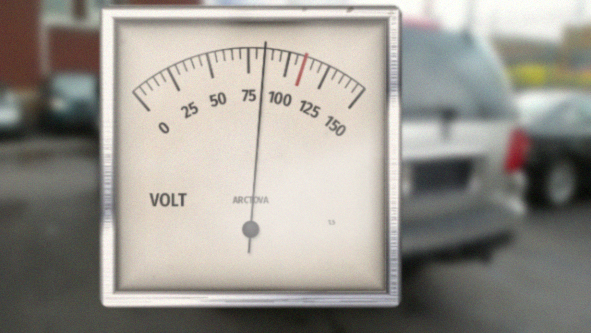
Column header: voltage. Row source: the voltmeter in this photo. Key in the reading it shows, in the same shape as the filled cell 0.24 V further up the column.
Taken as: 85 V
